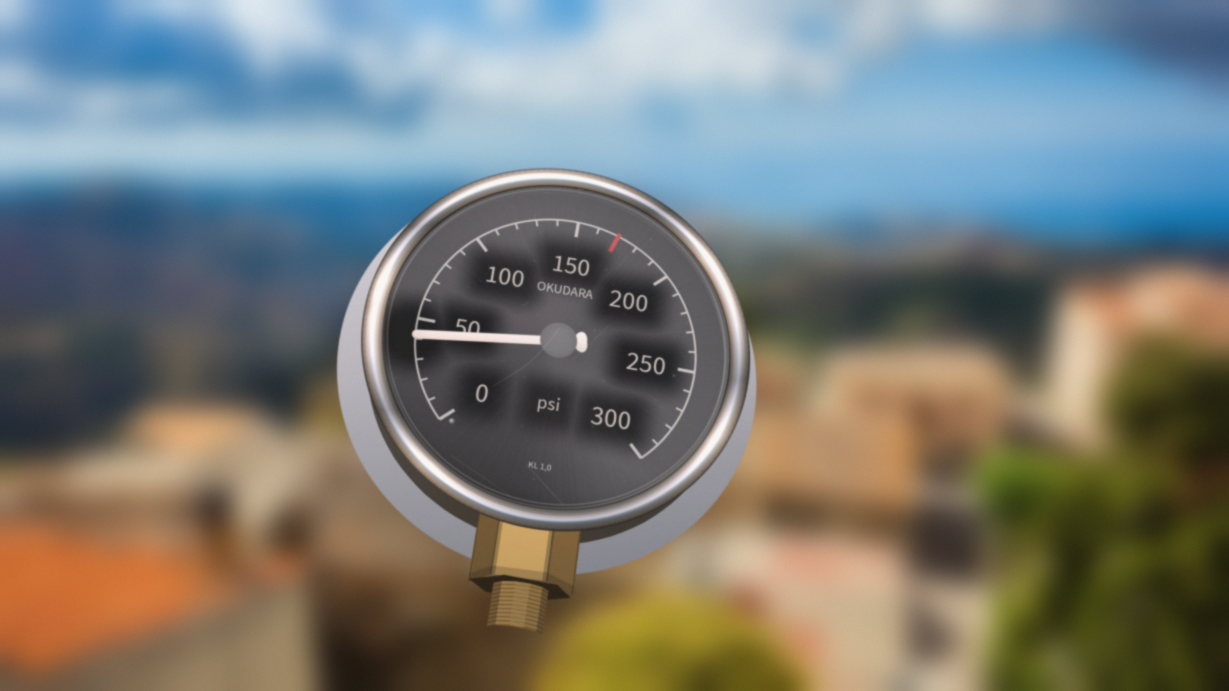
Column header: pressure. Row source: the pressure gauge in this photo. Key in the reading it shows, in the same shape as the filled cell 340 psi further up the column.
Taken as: 40 psi
